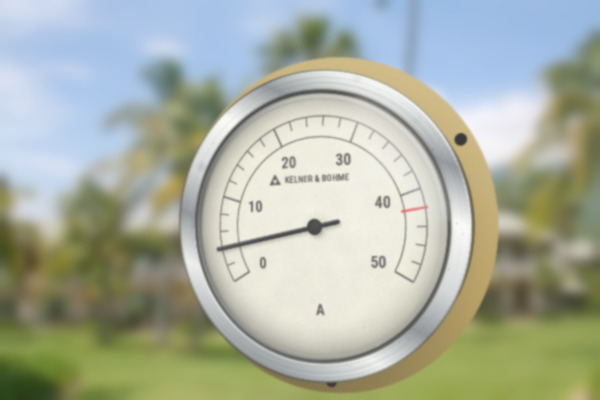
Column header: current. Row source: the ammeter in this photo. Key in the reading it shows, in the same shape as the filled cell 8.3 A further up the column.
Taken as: 4 A
